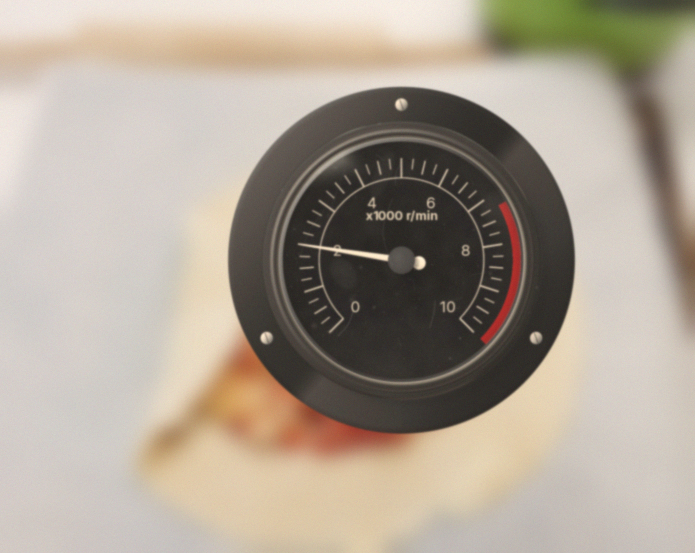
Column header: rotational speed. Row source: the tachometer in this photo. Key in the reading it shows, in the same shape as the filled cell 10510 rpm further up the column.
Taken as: 2000 rpm
